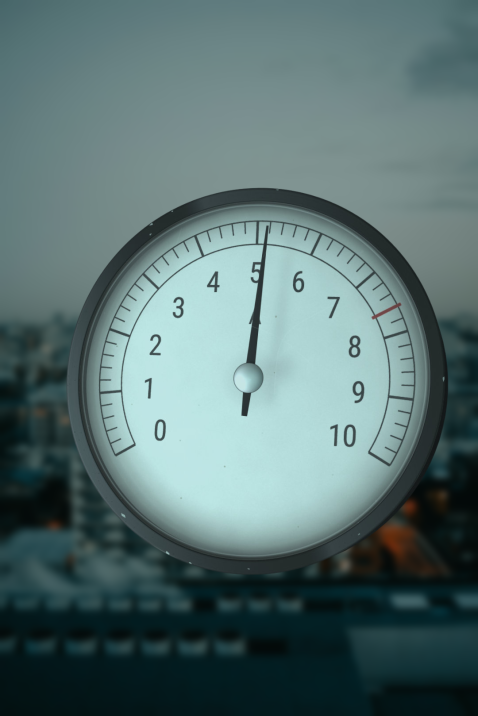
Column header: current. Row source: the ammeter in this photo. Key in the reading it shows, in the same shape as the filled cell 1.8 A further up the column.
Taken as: 5.2 A
